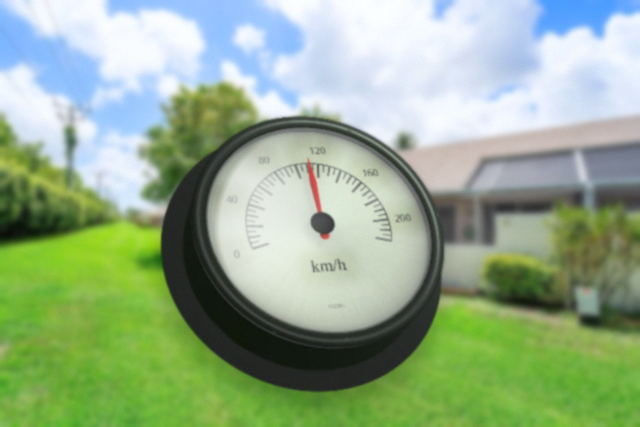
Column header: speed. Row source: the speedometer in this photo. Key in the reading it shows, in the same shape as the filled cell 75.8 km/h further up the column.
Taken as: 110 km/h
